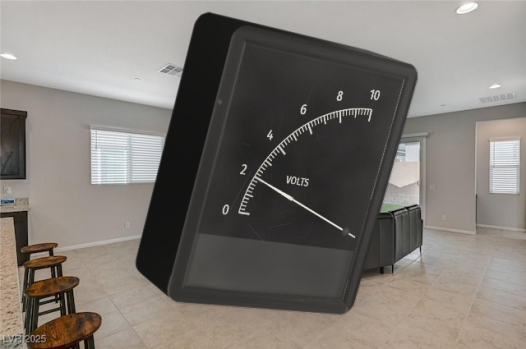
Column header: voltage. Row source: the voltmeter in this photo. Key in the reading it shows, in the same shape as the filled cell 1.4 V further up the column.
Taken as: 2 V
